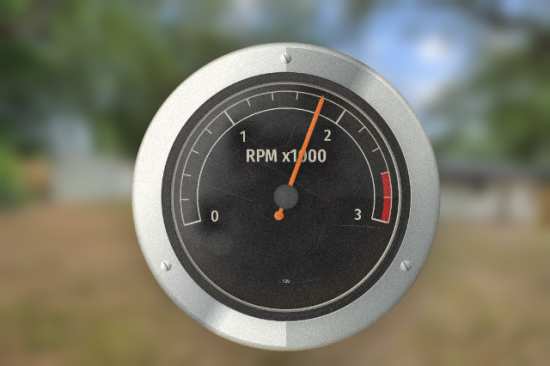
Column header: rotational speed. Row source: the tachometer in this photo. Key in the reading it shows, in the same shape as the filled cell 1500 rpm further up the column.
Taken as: 1800 rpm
